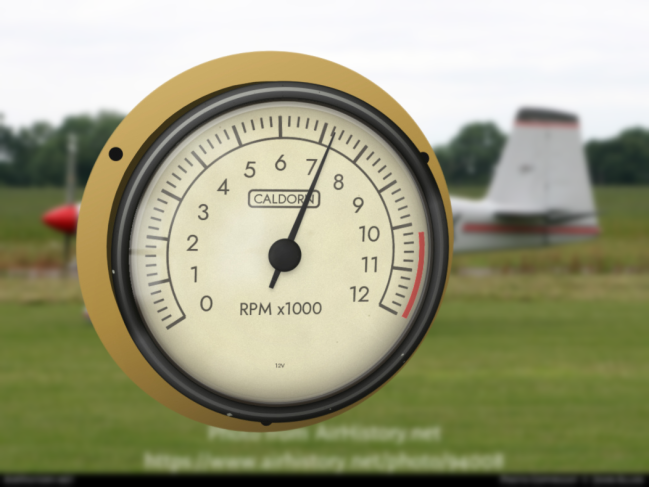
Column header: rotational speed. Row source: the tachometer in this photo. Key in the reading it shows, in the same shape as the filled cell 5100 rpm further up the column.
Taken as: 7200 rpm
